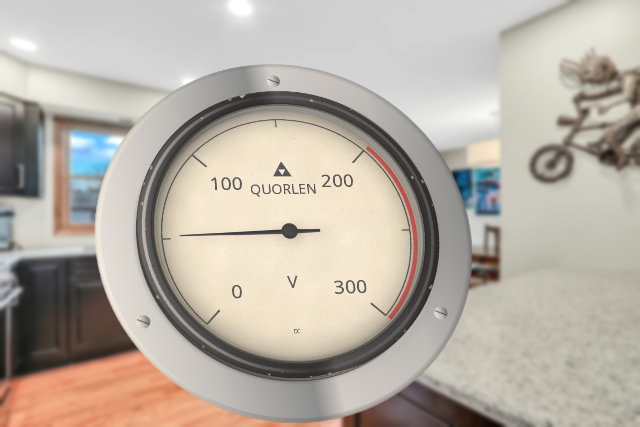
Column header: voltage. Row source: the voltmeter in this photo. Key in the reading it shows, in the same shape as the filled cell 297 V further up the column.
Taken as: 50 V
